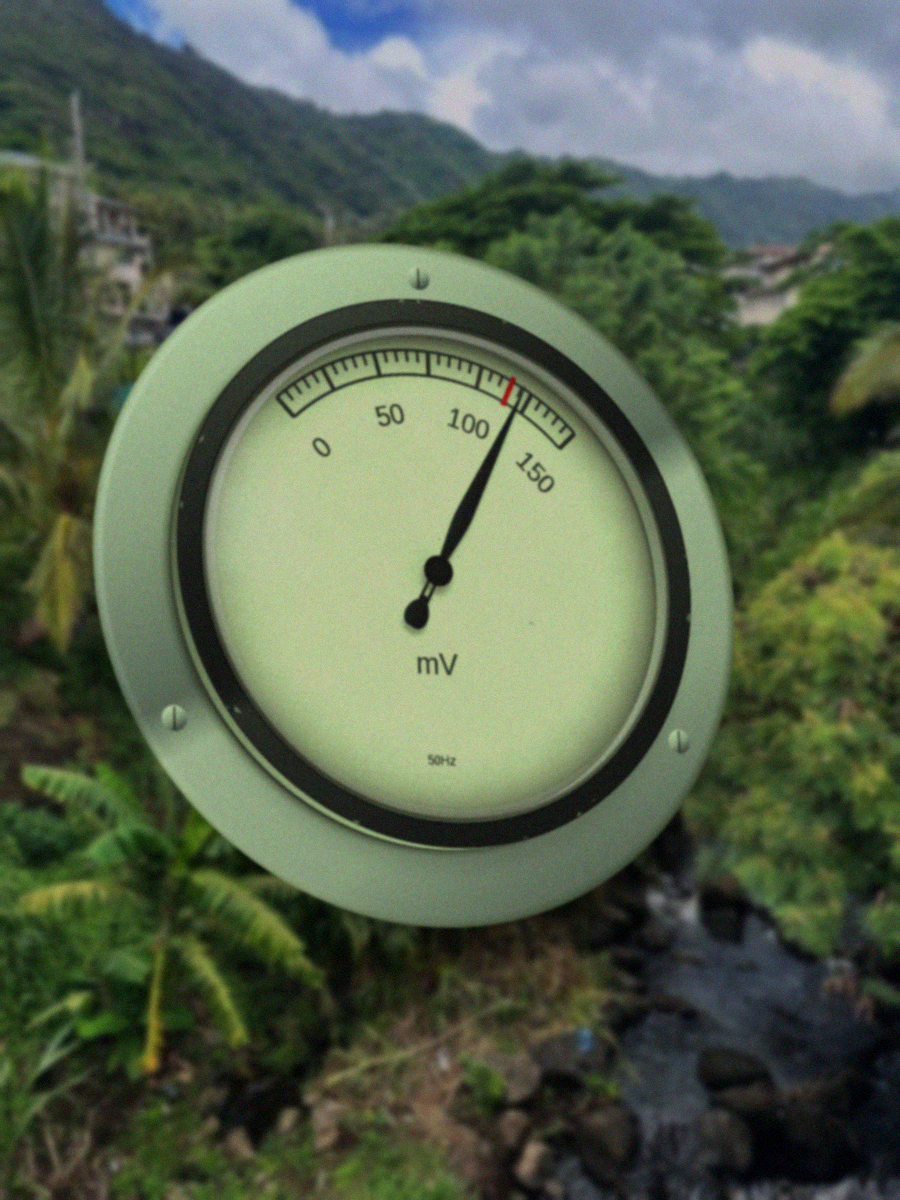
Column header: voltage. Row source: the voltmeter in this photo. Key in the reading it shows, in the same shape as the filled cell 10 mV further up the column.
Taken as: 120 mV
